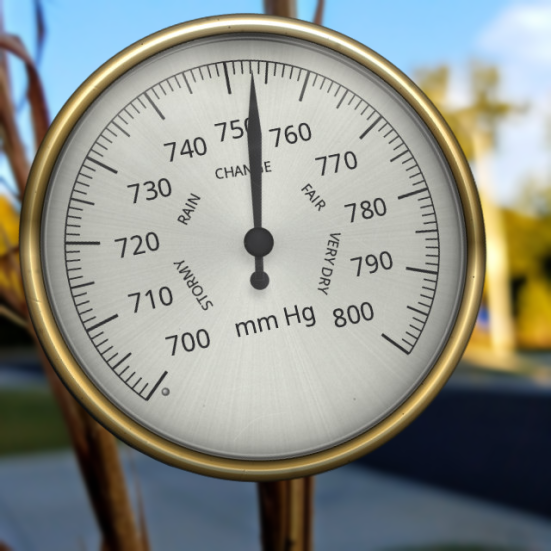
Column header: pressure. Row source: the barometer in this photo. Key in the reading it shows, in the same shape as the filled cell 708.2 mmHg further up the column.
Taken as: 753 mmHg
